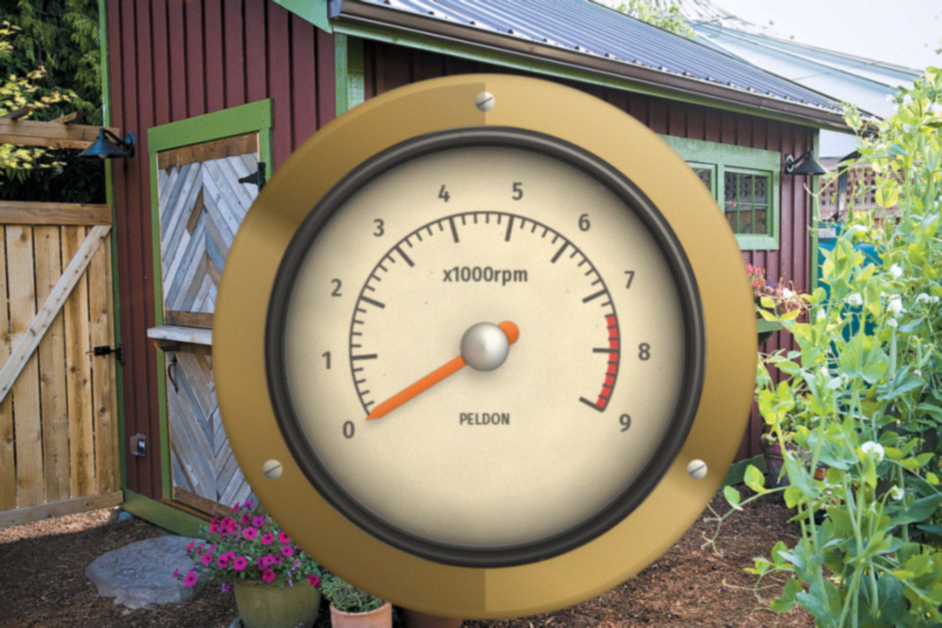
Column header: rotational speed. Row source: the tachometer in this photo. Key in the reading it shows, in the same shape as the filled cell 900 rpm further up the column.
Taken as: 0 rpm
